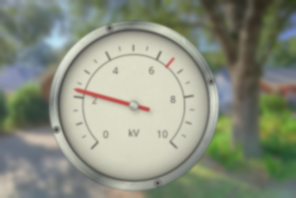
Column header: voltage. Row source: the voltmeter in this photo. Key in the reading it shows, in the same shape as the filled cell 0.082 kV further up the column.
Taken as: 2.25 kV
